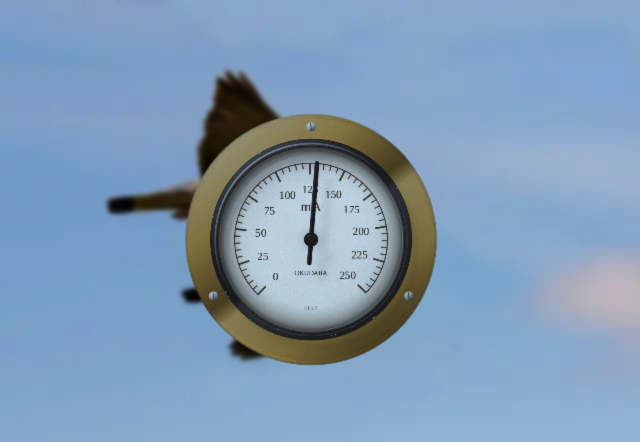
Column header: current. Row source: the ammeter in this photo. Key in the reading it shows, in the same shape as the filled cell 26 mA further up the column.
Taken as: 130 mA
